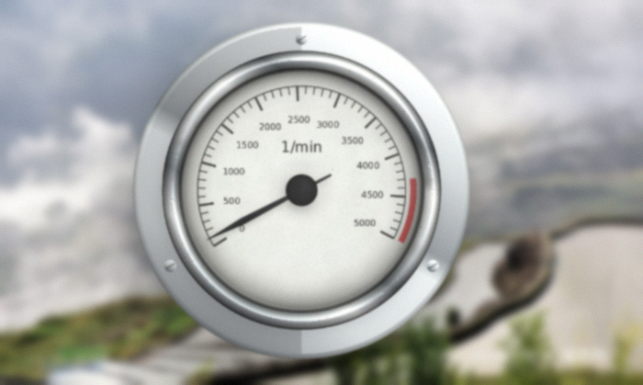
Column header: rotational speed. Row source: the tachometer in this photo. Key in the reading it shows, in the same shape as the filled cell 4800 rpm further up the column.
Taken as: 100 rpm
